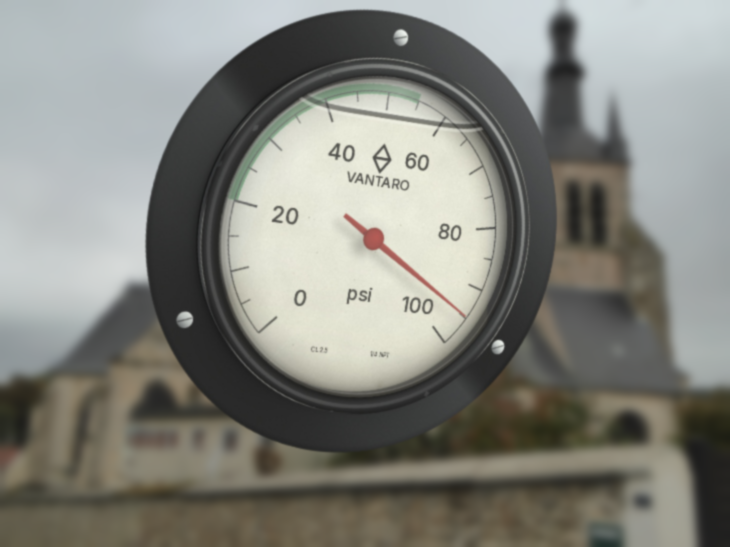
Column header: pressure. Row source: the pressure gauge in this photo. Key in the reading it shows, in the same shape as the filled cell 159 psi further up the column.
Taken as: 95 psi
